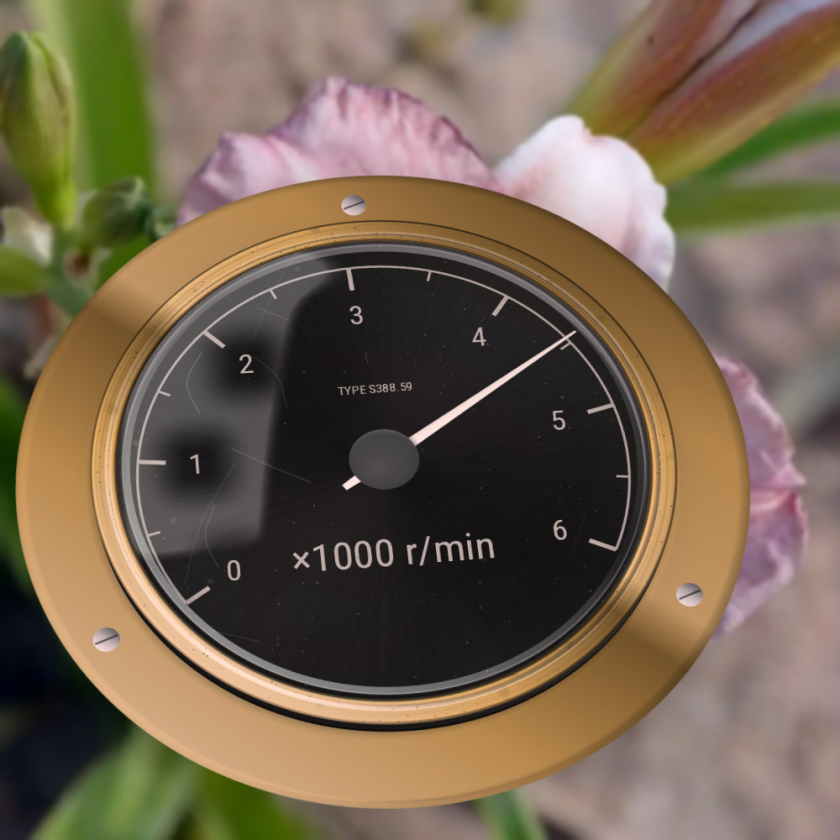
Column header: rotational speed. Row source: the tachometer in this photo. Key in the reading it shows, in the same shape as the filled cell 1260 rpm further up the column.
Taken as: 4500 rpm
